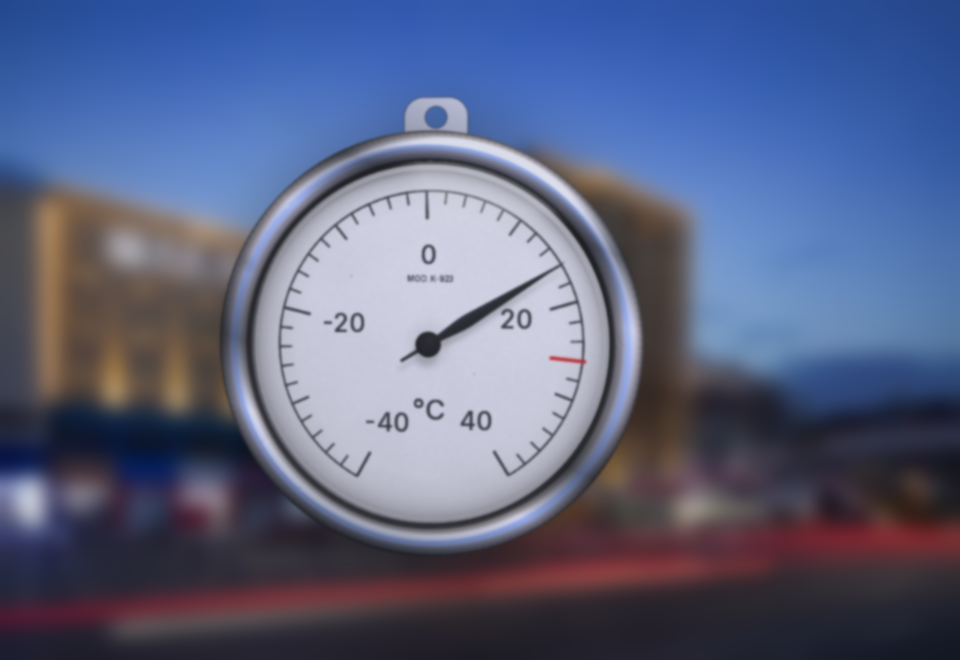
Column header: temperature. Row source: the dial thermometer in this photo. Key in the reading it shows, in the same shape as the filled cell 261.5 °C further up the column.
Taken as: 16 °C
